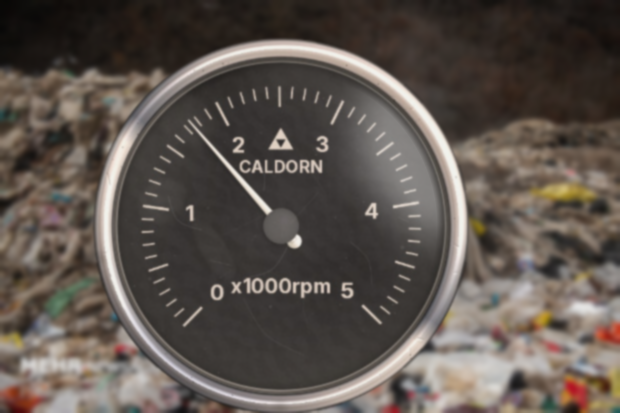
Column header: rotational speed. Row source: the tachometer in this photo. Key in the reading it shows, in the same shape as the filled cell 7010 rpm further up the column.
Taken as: 1750 rpm
